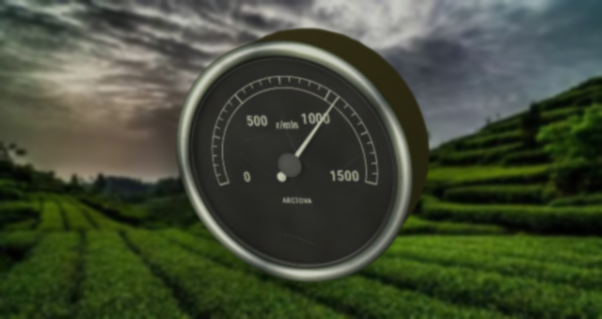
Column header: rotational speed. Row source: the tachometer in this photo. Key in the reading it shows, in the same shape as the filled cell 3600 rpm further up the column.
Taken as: 1050 rpm
